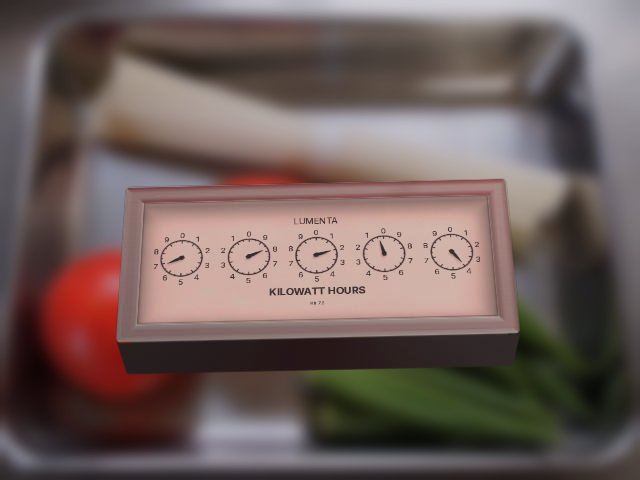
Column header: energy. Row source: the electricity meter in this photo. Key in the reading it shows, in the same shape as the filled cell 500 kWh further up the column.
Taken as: 68204 kWh
